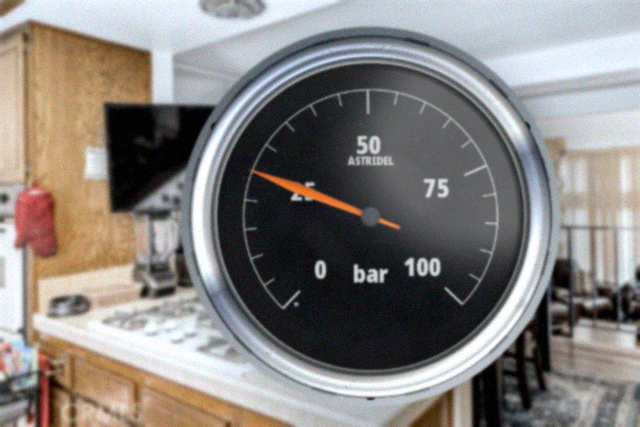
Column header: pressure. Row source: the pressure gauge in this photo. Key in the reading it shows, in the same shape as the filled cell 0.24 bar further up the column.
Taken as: 25 bar
